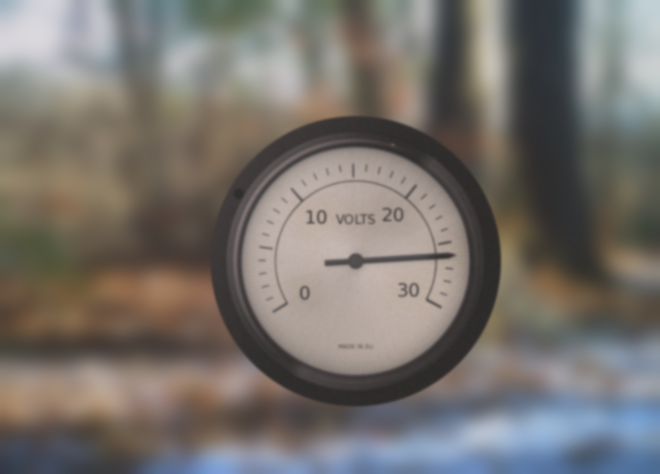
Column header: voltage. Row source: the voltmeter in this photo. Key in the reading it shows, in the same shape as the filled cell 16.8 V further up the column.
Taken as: 26 V
